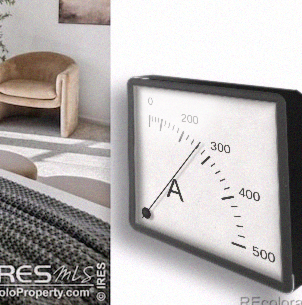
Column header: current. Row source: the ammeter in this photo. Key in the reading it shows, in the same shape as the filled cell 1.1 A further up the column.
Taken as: 260 A
